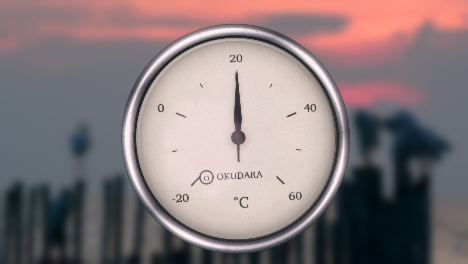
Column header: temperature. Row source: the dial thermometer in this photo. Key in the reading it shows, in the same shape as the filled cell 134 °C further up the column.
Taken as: 20 °C
